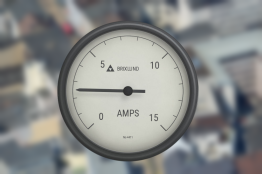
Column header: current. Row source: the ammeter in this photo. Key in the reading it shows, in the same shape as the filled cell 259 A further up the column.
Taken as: 2.5 A
